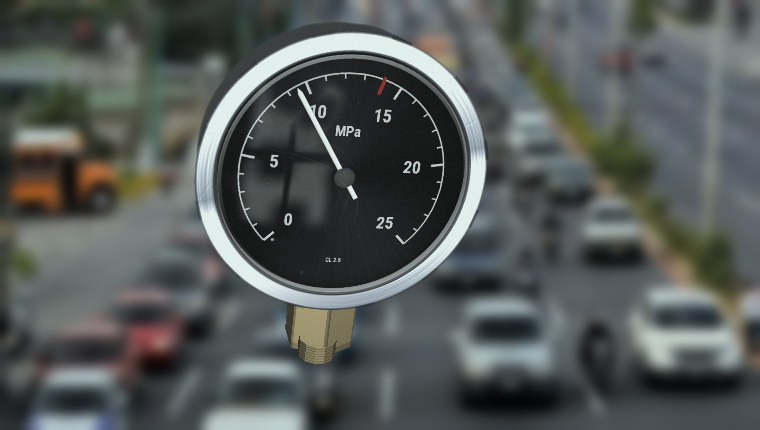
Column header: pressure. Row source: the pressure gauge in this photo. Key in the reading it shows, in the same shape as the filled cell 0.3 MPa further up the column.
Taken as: 9.5 MPa
